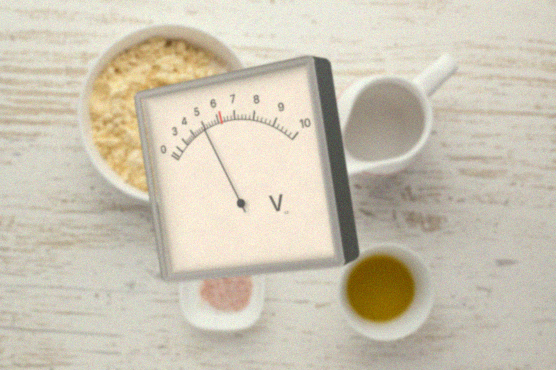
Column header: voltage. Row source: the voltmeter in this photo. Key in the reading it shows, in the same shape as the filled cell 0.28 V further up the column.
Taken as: 5 V
